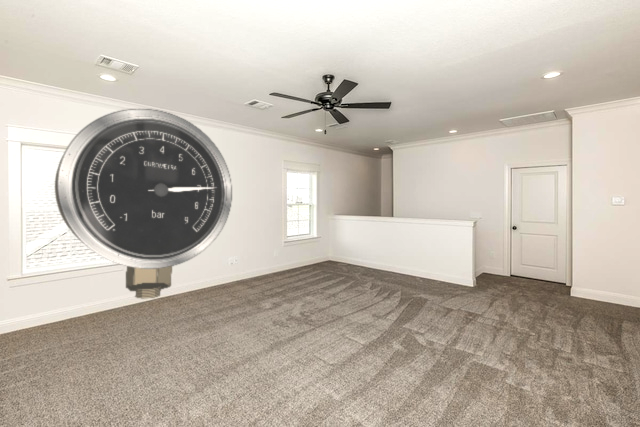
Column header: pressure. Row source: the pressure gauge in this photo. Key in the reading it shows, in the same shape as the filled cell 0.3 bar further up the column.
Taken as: 7 bar
